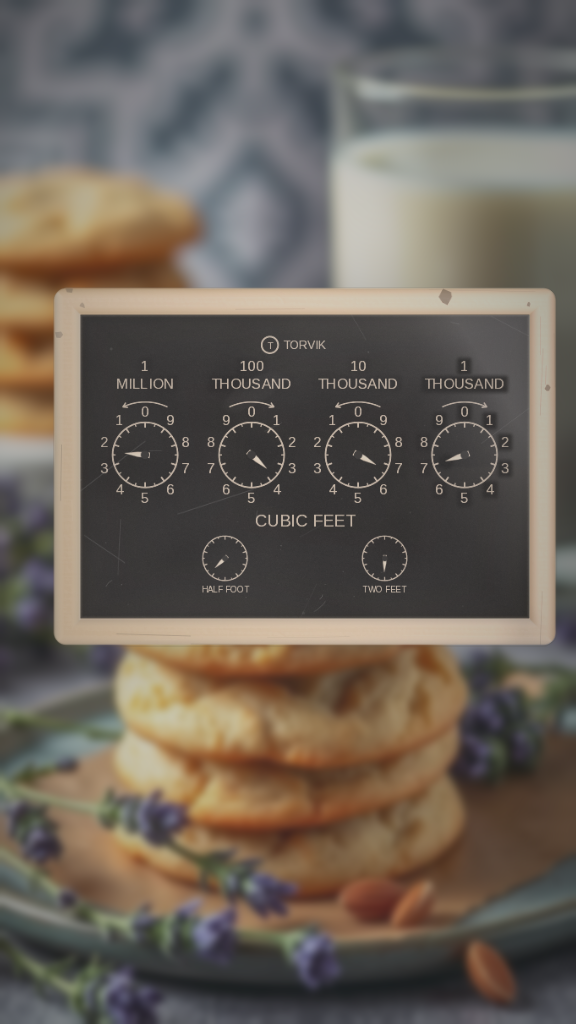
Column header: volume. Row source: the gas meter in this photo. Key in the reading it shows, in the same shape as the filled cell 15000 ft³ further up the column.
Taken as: 236700 ft³
